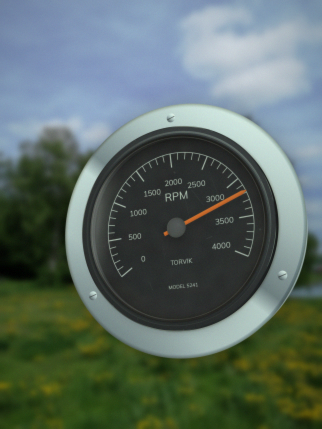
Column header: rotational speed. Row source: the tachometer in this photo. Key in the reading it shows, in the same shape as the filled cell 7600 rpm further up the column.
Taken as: 3200 rpm
